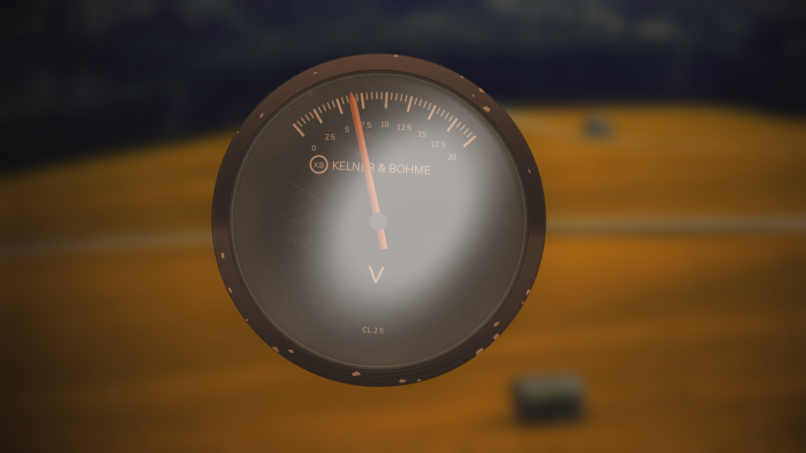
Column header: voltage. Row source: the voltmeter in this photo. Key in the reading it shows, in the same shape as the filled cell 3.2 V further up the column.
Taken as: 6.5 V
